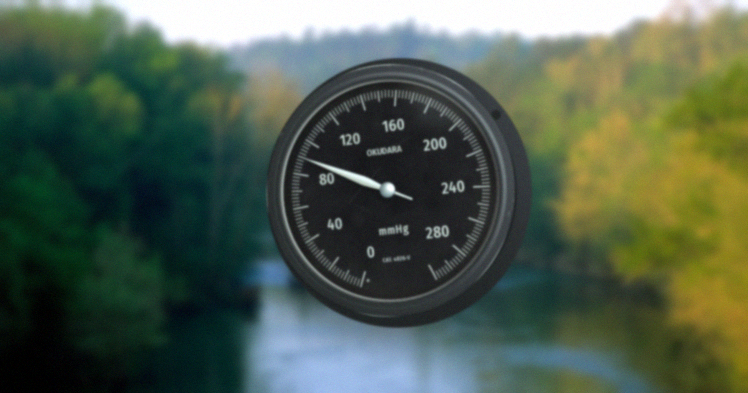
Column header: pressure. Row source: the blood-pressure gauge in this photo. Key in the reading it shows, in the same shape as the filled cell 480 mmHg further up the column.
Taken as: 90 mmHg
